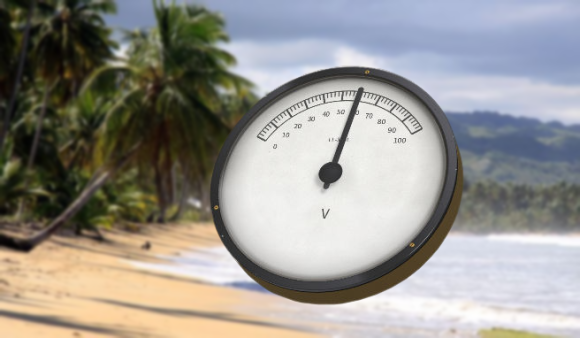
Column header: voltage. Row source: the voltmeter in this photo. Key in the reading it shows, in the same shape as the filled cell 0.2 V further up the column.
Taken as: 60 V
